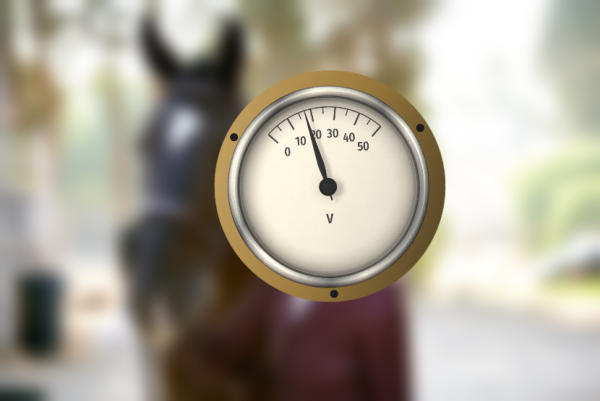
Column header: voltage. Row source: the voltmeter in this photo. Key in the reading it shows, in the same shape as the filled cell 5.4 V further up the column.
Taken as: 17.5 V
